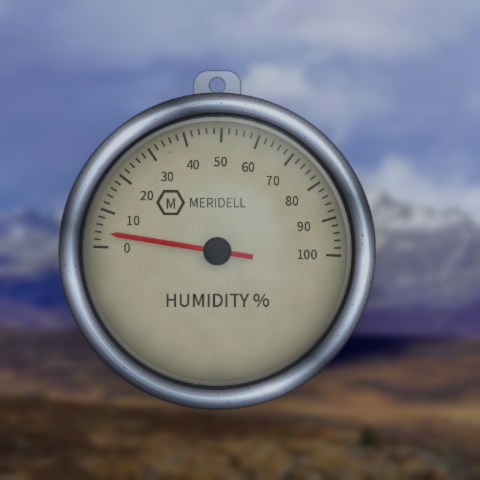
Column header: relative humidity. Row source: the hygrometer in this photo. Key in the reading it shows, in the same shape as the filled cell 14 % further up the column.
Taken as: 4 %
